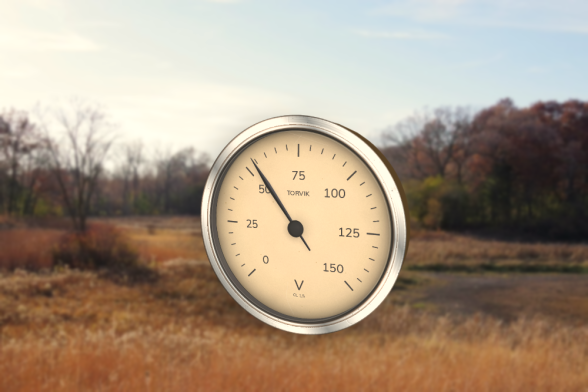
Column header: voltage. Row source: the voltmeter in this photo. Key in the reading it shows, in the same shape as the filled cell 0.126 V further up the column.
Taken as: 55 V
